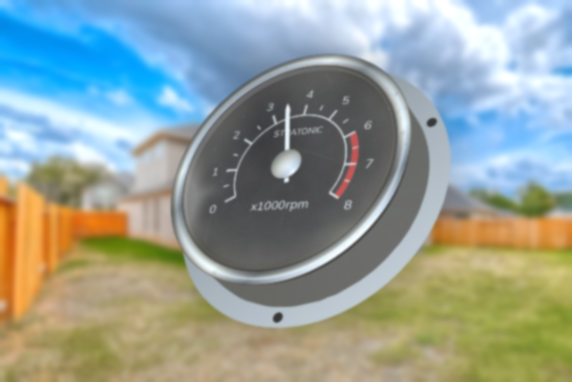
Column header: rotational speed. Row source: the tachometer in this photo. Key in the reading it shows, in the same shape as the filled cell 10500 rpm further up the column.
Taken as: 3500 rpm
